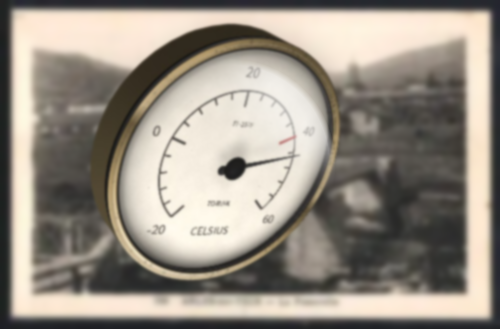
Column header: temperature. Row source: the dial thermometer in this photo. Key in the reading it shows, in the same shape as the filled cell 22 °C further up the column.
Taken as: 44 °C
